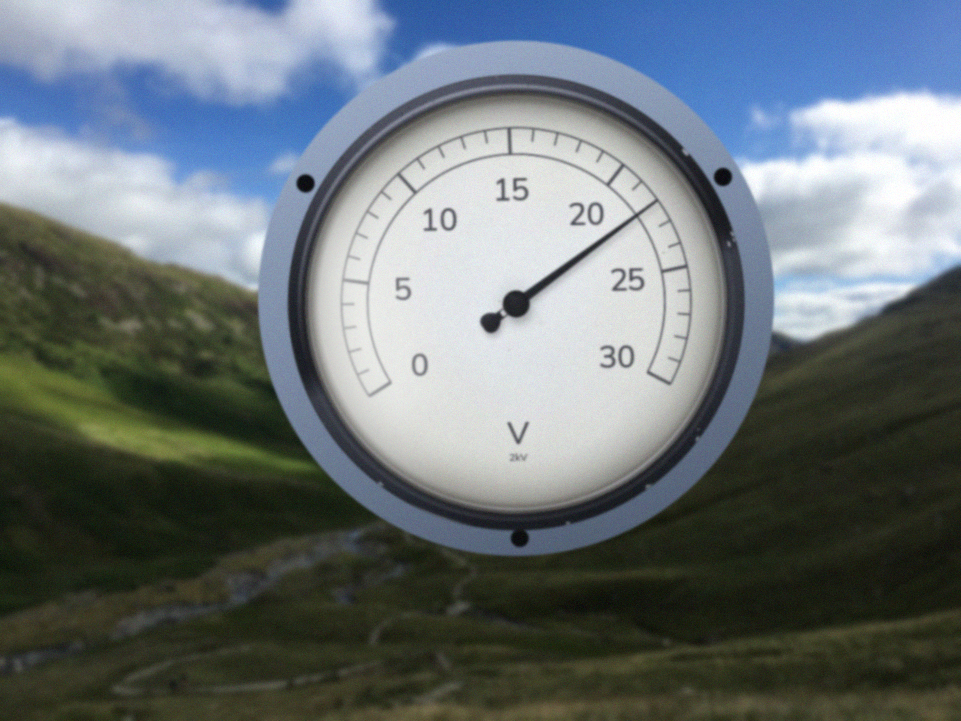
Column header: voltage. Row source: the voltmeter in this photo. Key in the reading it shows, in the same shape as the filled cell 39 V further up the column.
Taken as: 22 V
